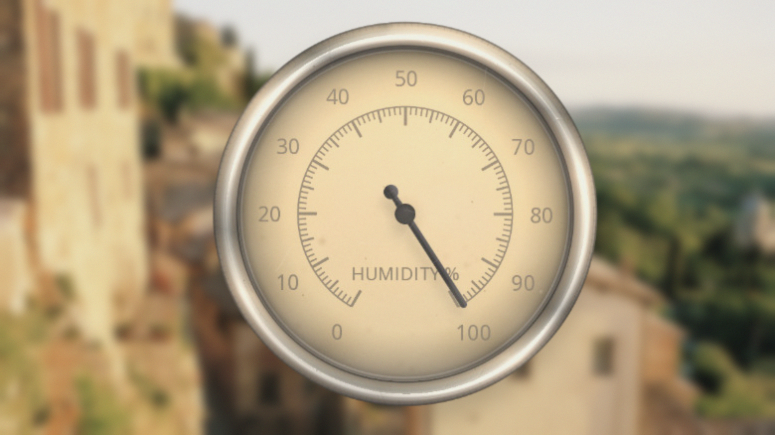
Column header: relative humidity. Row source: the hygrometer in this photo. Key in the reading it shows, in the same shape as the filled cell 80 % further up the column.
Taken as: 99 %
